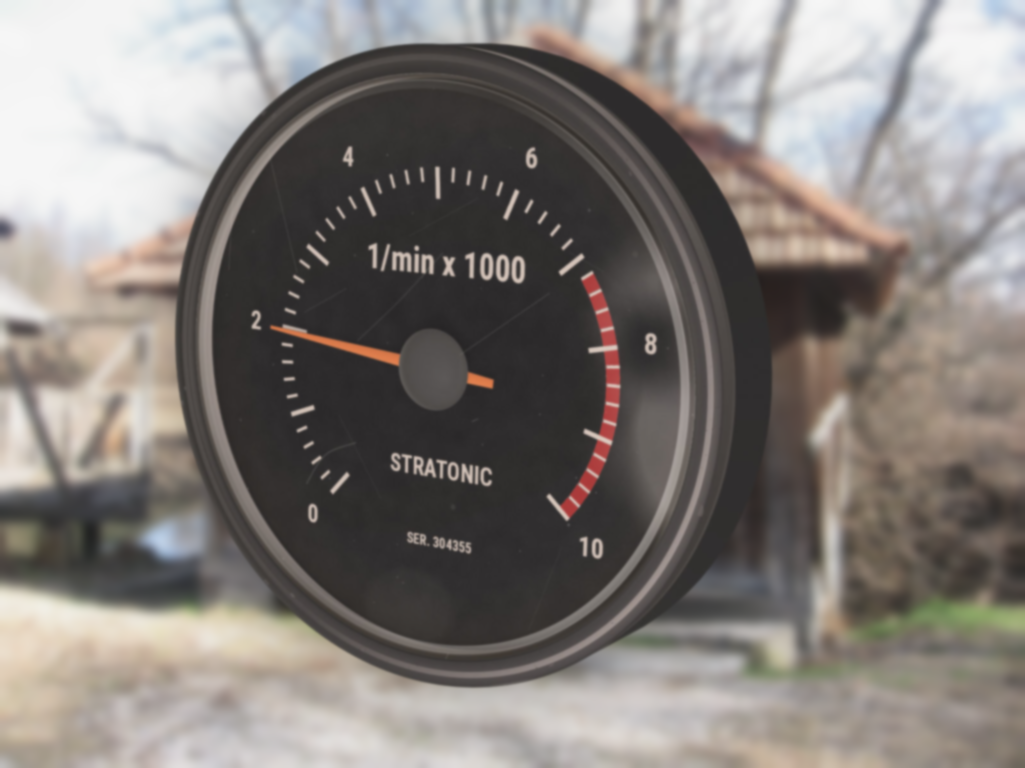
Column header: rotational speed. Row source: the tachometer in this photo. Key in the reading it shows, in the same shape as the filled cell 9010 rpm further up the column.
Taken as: 2000 rpm
